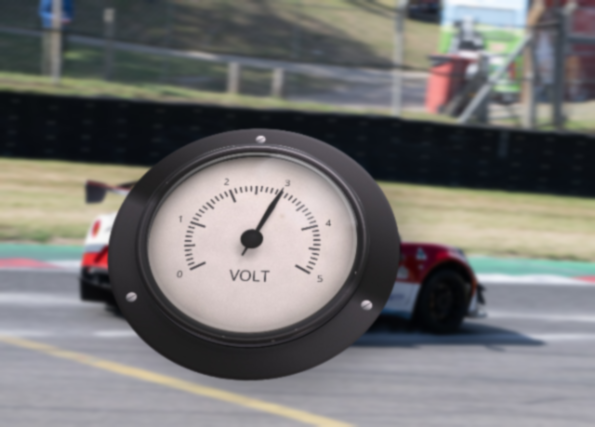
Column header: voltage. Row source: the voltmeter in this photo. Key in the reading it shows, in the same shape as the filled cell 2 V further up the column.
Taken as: 3 V
